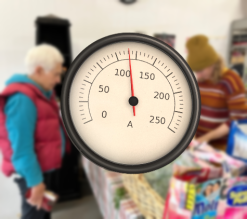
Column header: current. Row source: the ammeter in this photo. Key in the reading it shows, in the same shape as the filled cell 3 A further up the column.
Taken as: 115 A
